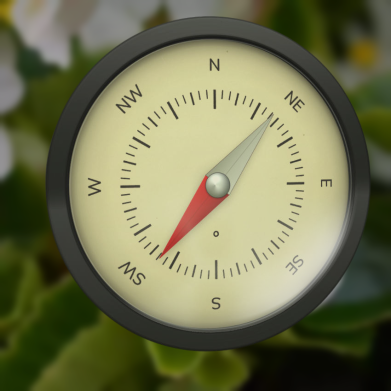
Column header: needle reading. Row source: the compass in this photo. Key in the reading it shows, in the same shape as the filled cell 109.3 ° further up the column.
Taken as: 220 °
